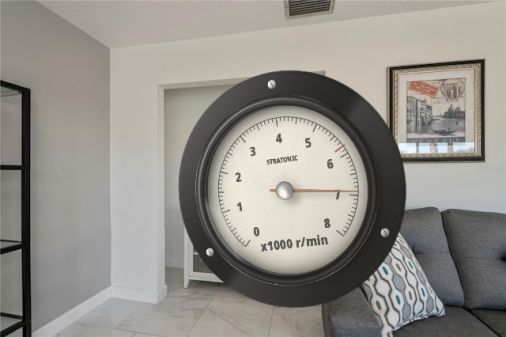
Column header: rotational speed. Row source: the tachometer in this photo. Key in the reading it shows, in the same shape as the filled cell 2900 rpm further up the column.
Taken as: 6900 rpm
